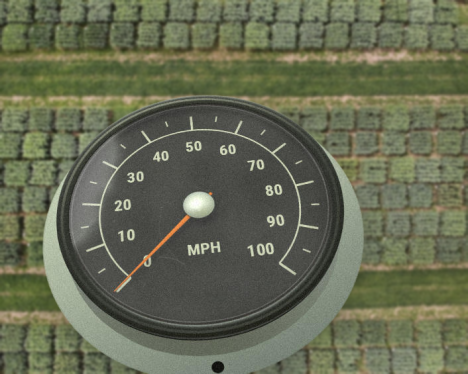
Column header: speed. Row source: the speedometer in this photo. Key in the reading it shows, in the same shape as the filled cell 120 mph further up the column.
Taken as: 0 mph
